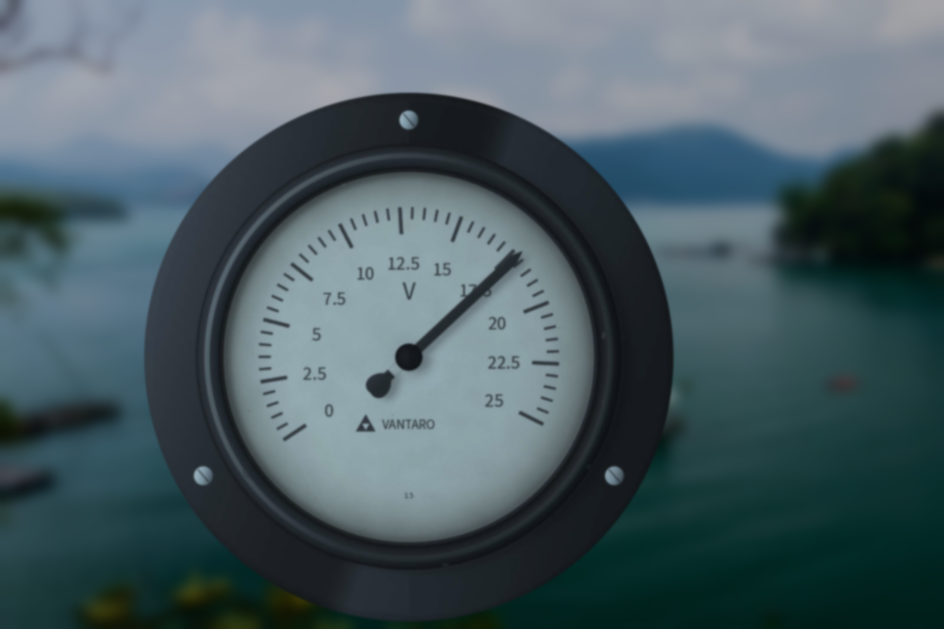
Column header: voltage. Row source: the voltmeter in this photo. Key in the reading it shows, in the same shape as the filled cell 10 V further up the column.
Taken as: 17.75 V
